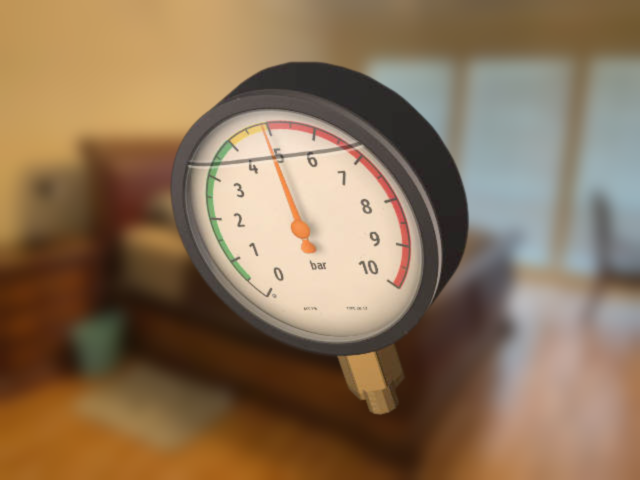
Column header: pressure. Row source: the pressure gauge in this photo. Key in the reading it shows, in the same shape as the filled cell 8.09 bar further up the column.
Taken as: 5 bar
